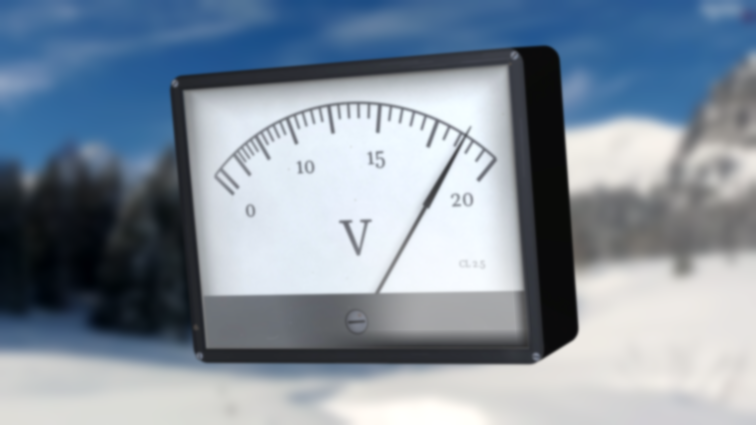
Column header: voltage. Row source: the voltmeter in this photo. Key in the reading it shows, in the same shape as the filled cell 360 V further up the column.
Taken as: 18.75 V
